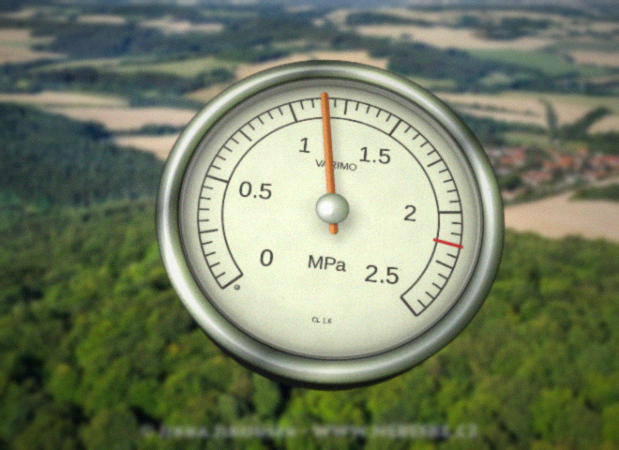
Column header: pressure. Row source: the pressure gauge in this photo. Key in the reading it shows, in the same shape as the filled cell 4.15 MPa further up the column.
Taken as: 1.15 MPa
